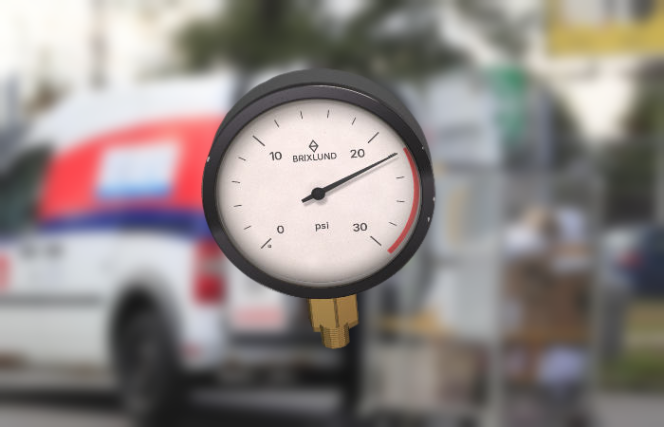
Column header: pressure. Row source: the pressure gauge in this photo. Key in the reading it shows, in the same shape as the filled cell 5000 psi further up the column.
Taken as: 22 psi
